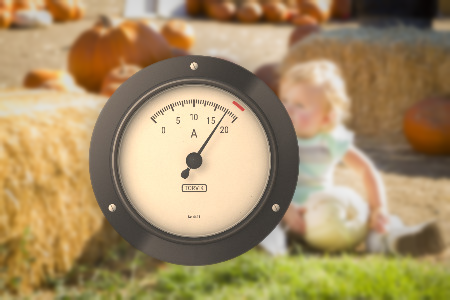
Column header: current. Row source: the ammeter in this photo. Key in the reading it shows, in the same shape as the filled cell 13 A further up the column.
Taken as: 17.5 A
